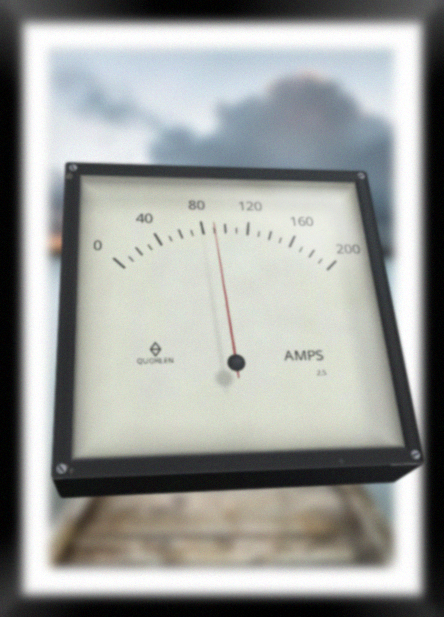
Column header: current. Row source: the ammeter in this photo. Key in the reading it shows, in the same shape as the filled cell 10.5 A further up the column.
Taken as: 90 A
